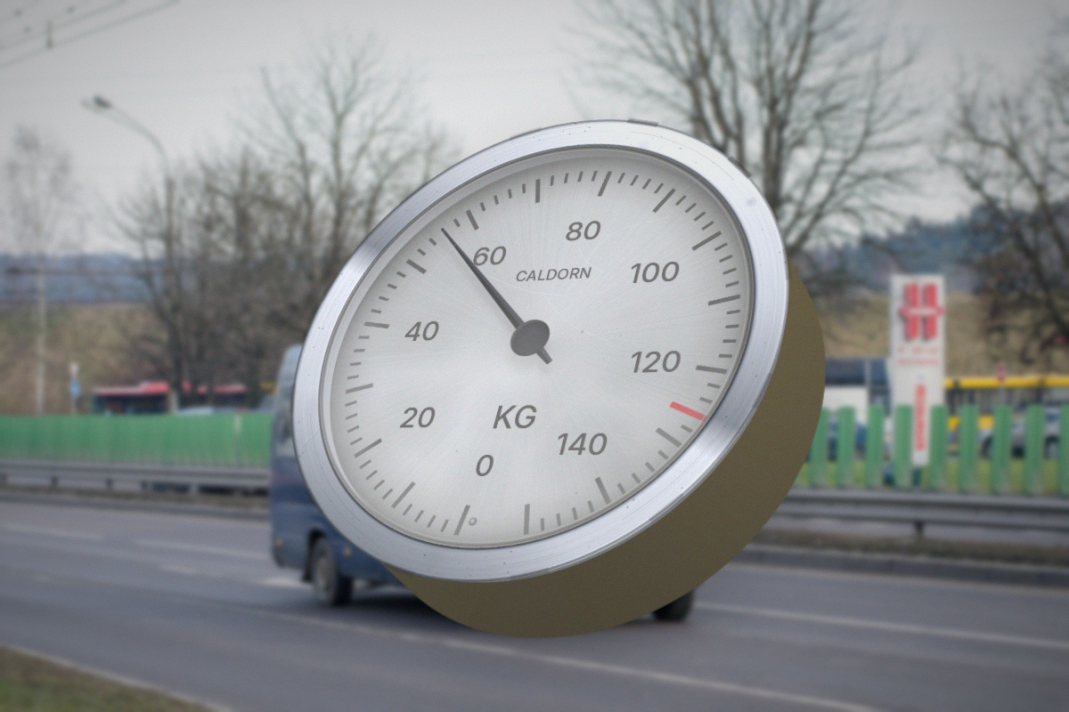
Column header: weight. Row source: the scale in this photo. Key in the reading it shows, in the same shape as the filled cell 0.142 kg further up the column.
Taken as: 56 kg
